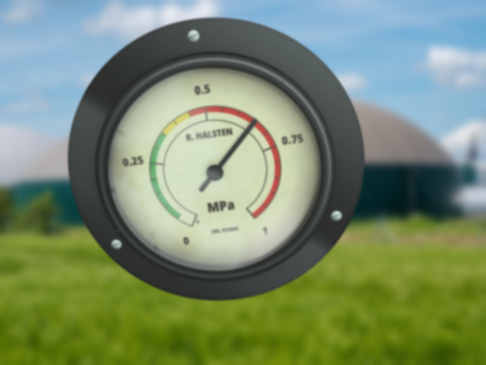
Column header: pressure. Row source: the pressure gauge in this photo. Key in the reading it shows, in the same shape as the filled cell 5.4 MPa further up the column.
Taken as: 0.65 MPa
